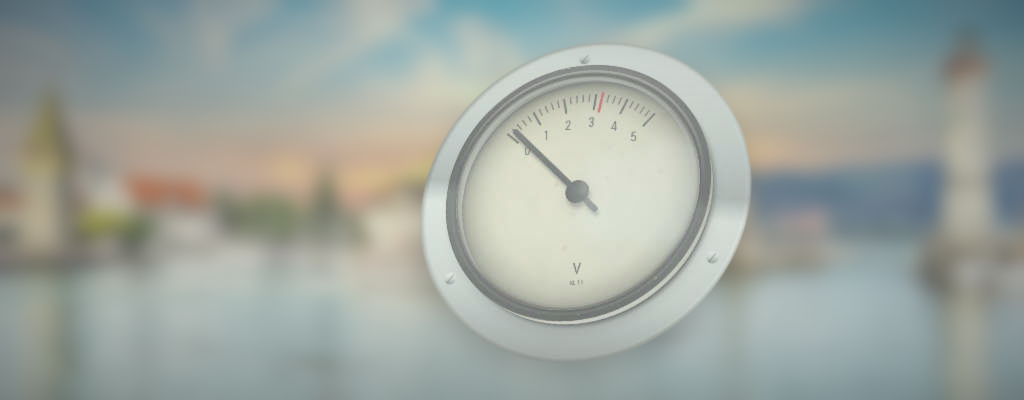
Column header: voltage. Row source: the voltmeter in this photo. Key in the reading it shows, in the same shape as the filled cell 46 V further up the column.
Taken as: 0.2 V
